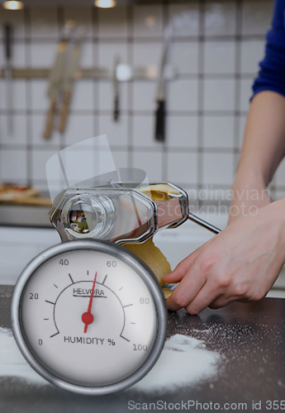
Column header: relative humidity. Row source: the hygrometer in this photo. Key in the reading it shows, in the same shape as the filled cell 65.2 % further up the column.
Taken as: 55 %
